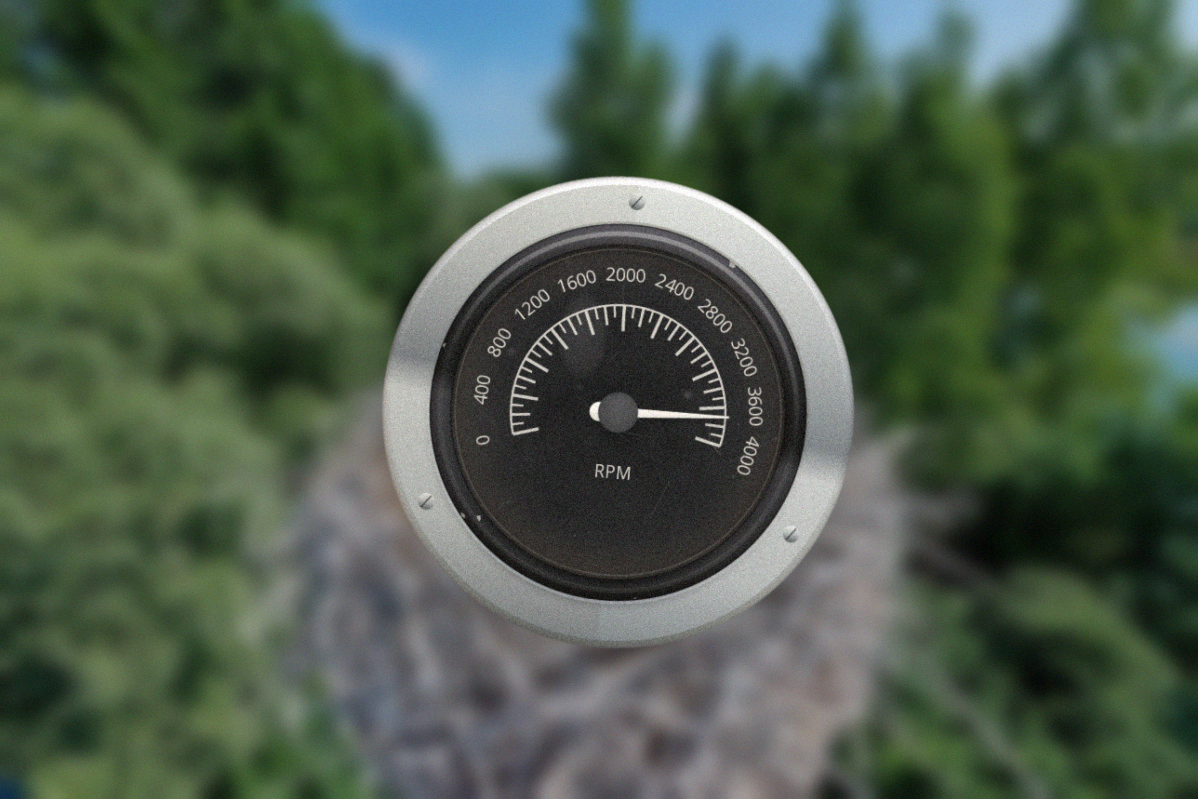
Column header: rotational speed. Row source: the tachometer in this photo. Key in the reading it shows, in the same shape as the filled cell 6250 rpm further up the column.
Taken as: 3700 rpm
